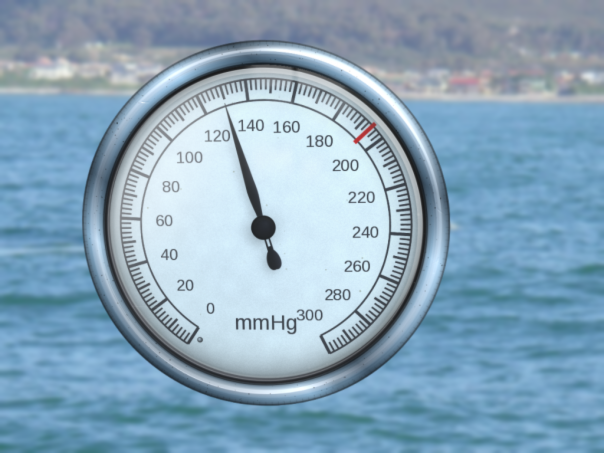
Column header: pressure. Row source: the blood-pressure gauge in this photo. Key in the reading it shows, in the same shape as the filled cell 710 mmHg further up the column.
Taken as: 130 mmHg
